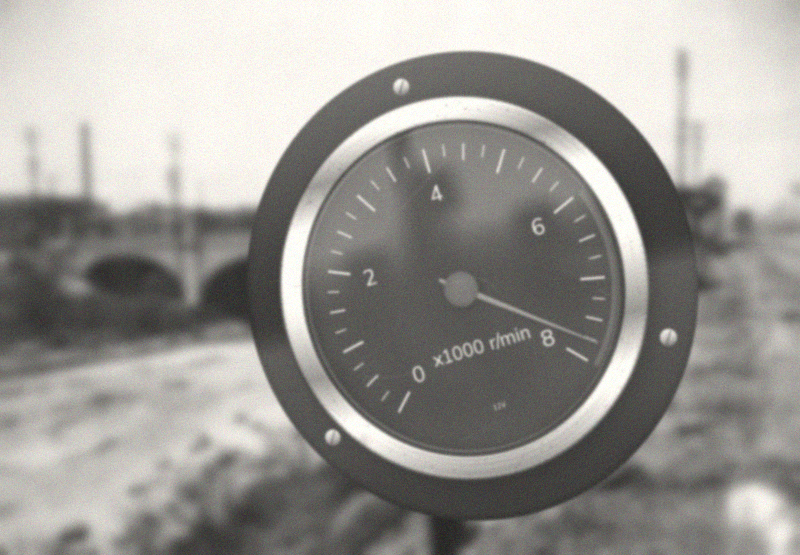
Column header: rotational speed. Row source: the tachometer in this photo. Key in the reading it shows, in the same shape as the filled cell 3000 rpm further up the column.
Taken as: 7750 rpm
